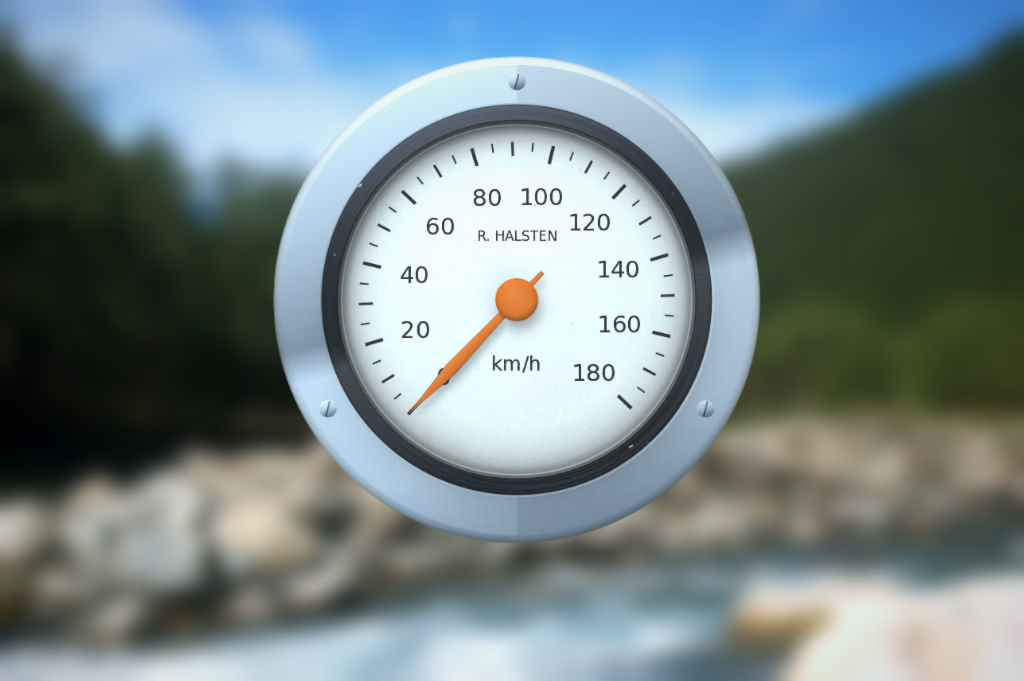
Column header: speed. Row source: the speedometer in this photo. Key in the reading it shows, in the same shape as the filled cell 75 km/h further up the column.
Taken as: 0 km/h
